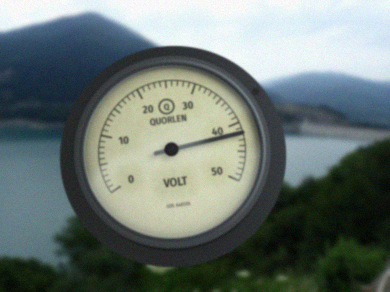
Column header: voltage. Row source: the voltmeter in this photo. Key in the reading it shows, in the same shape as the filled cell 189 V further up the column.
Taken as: 42 V
